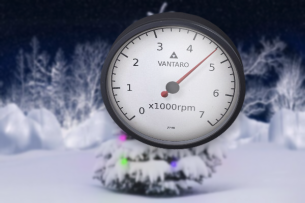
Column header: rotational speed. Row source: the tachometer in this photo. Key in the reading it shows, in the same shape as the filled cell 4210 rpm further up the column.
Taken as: 4600 rpm
